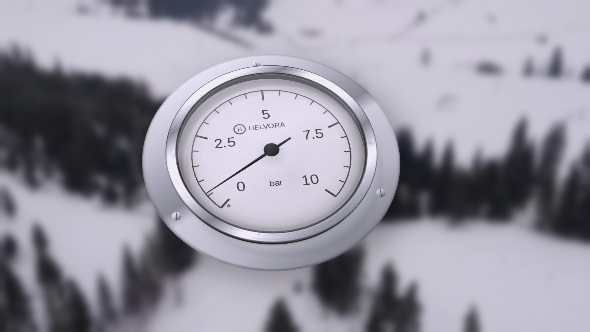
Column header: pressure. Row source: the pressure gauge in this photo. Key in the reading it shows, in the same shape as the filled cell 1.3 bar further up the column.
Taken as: 0.5 bar
